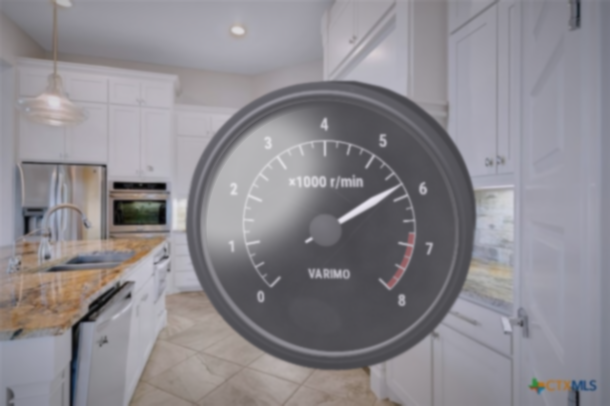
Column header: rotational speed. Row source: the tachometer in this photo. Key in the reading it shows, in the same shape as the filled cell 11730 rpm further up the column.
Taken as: 5750 rpm
